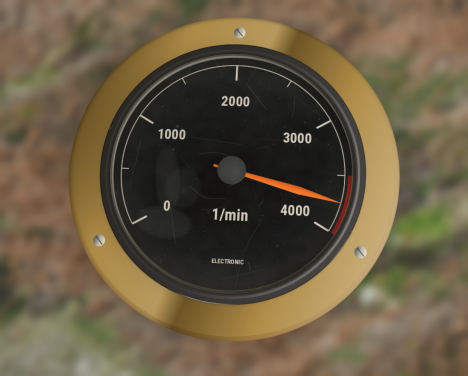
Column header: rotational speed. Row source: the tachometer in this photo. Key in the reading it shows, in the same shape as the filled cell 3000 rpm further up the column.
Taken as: 3750 rpm
